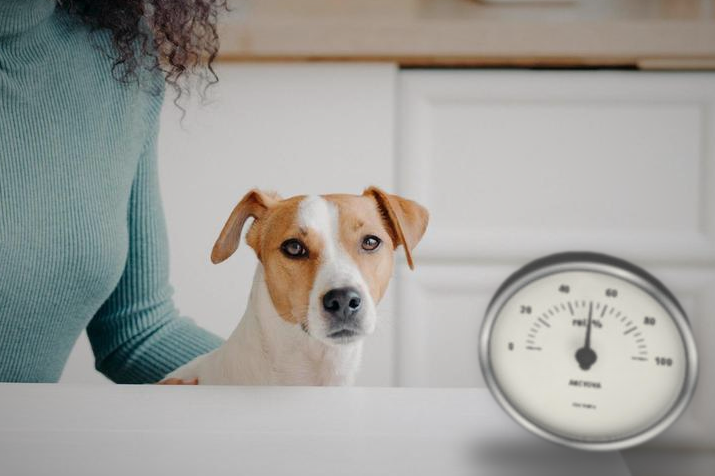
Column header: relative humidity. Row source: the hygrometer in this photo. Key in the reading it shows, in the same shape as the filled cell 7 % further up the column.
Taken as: 52 %
